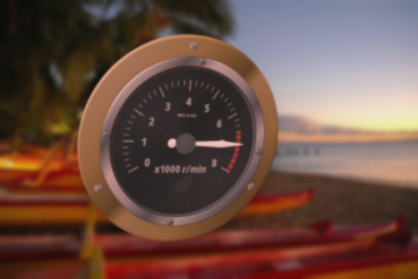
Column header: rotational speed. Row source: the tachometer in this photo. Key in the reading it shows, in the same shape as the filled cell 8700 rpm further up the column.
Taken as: 7000 rpm
